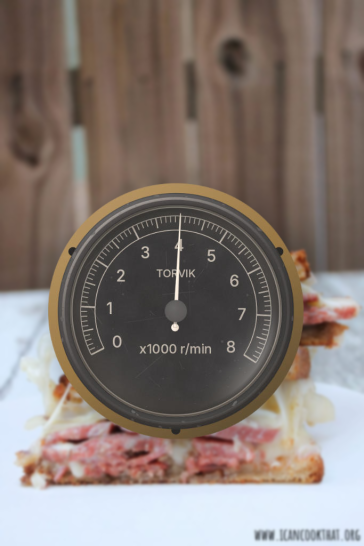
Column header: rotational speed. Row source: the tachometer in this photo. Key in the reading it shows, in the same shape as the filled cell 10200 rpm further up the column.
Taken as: 4000 rpm
